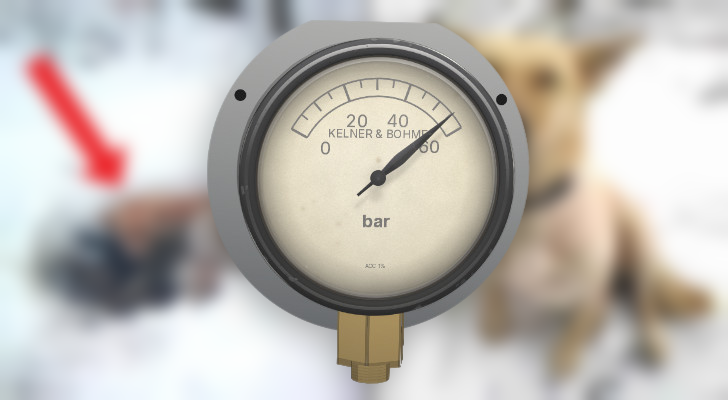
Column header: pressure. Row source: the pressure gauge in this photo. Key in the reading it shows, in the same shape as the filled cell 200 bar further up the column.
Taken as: 55 bar
